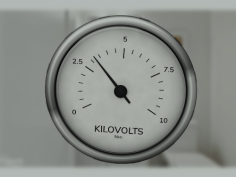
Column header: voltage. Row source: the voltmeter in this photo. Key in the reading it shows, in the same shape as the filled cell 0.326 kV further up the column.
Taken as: 3.25 kV
